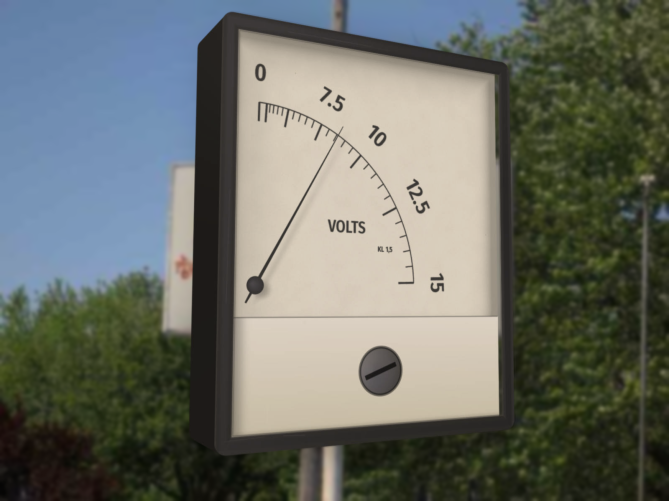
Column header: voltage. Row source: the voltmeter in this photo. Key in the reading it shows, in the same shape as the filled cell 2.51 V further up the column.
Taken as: 8.5 V
